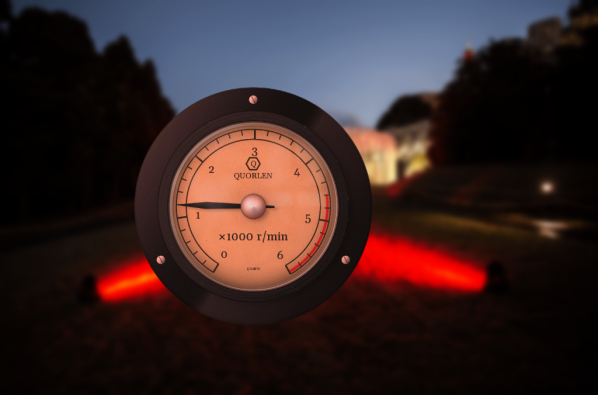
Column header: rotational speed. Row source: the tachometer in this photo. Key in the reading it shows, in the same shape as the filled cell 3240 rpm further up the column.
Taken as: 1200 rpm
